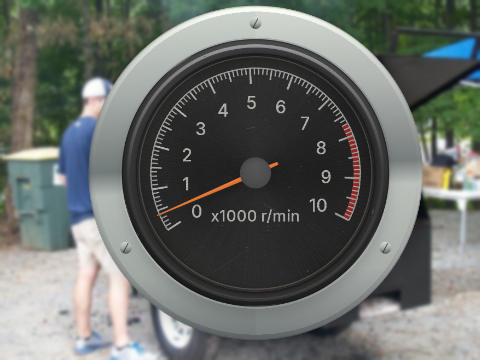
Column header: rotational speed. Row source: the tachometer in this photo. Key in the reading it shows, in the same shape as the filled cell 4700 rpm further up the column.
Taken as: 400 rpm
